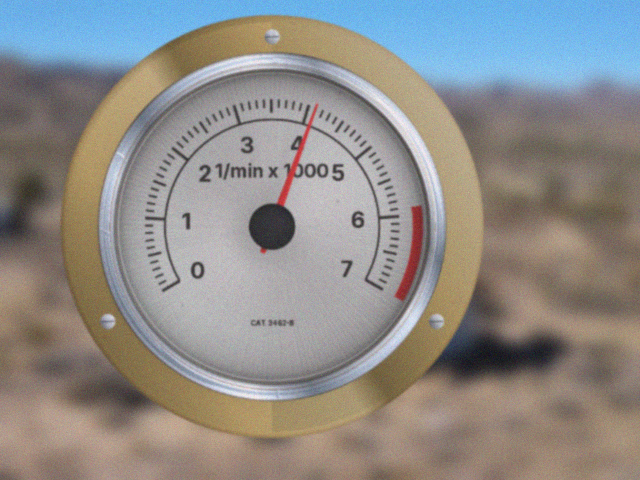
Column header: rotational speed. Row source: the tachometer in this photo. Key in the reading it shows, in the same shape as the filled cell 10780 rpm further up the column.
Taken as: 4100 rpm
